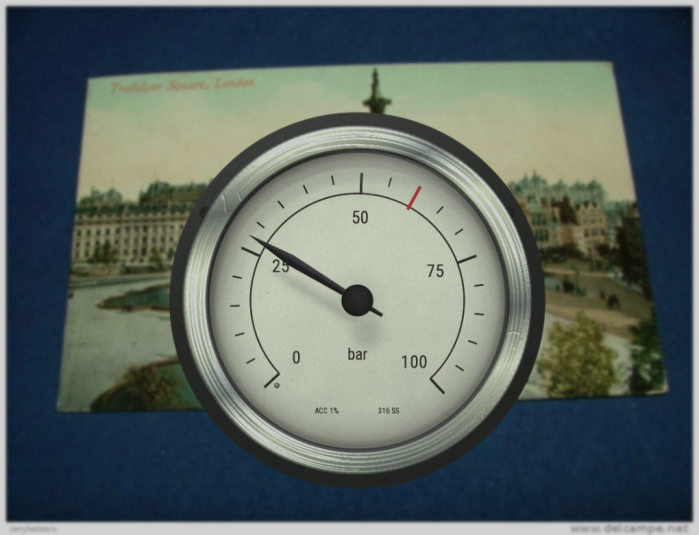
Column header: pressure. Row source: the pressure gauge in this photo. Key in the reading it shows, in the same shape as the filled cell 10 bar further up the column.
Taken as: 27.5 bar
